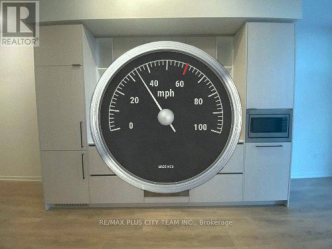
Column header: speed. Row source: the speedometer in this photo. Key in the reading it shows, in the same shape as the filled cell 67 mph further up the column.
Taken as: 34 mph
